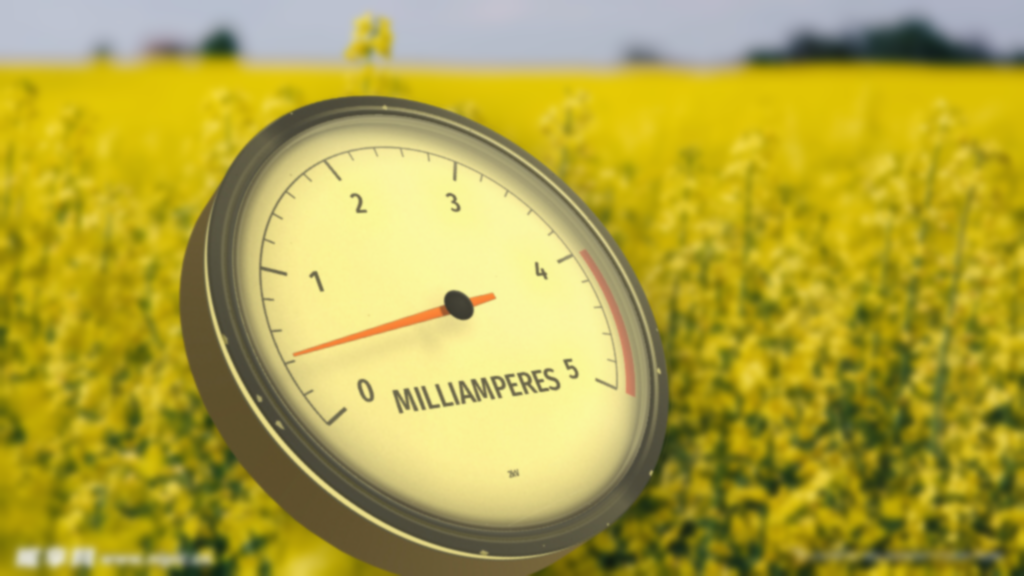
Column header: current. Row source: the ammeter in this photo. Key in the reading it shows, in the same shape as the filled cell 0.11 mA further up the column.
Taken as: 0.4 mA
